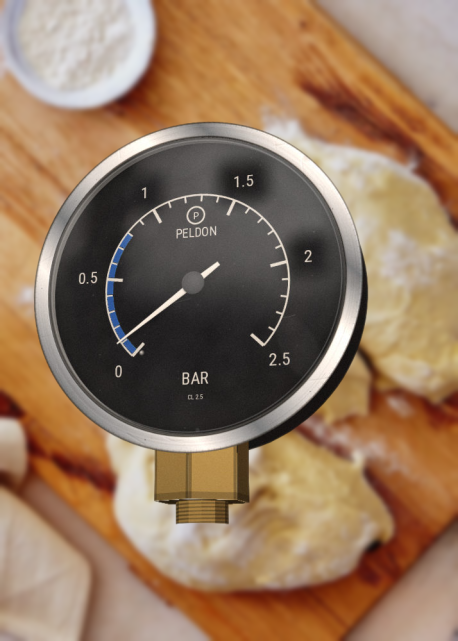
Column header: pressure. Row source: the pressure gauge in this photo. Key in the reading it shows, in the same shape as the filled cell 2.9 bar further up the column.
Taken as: 0.1 bar
